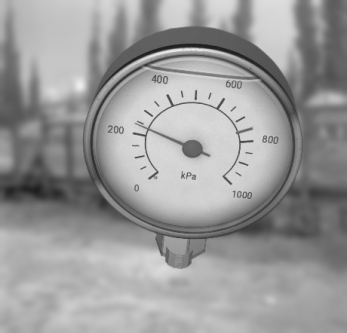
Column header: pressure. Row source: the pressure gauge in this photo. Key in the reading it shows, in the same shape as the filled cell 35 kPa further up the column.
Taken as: 250 kPa
